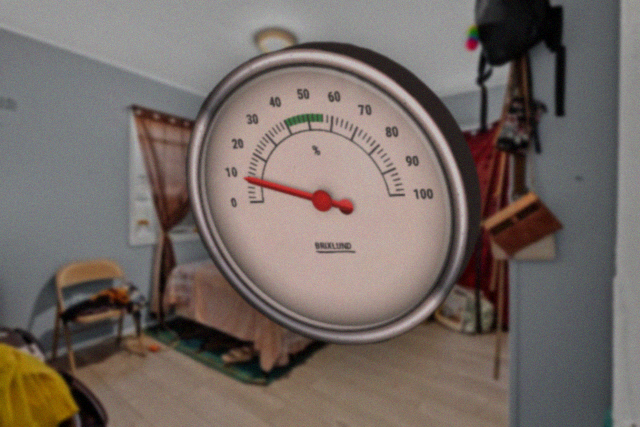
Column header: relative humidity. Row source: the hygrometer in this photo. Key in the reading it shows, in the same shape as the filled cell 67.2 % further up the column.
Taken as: 10 %
